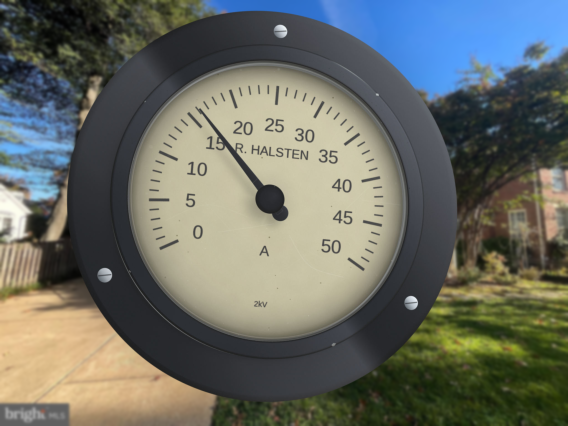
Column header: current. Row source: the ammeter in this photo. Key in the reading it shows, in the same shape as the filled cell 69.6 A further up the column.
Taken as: 16 A
